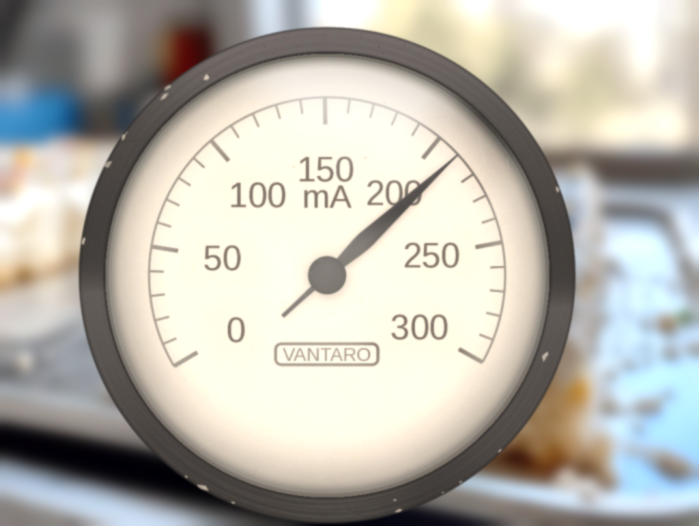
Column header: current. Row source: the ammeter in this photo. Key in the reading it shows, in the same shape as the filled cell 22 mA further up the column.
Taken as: 210 mA
